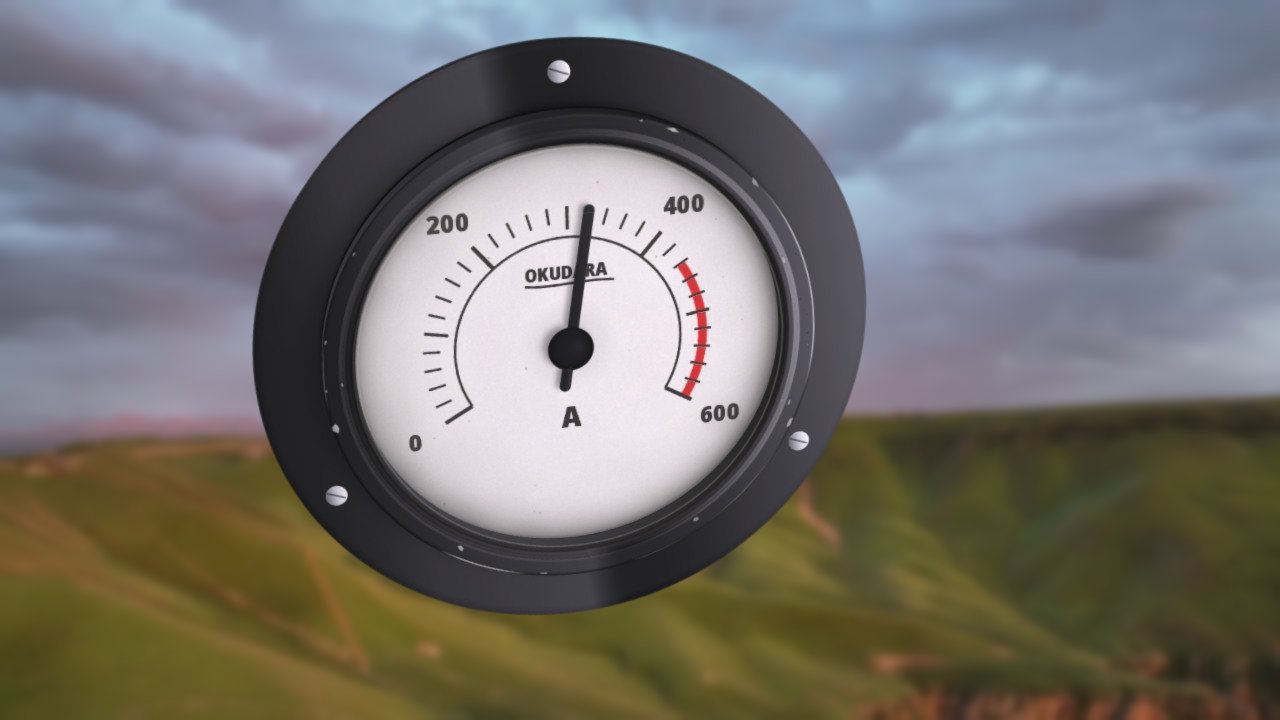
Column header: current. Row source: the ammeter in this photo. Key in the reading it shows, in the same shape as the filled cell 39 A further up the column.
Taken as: 320 A
